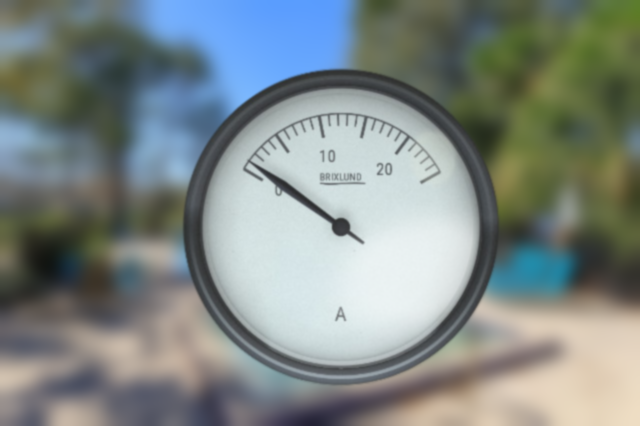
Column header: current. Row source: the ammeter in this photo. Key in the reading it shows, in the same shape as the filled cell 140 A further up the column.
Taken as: 1 A
